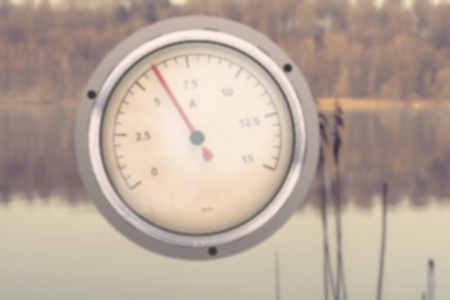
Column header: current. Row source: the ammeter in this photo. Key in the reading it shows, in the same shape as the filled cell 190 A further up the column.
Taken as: 6 A
